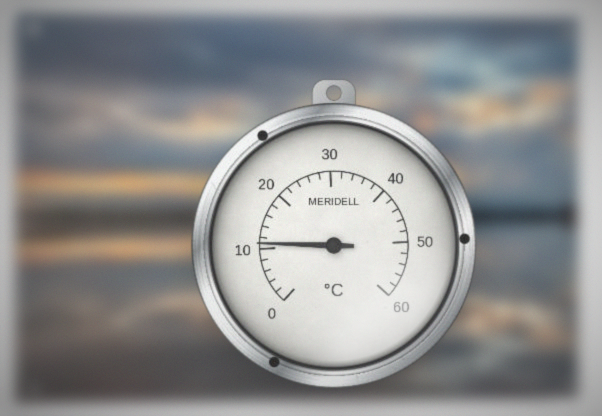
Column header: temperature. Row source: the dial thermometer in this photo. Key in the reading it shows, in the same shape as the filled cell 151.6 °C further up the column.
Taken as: 11 °C
